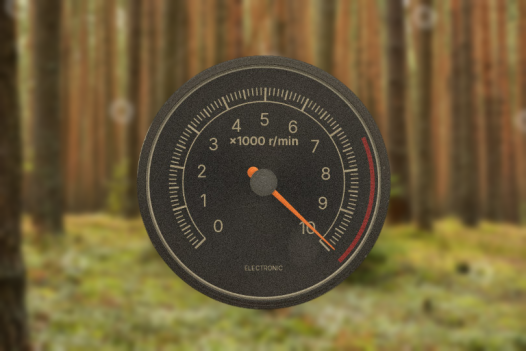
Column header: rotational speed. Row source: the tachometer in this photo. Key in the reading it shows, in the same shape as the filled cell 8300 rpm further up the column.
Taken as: 9900 rpm
